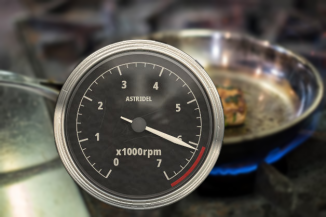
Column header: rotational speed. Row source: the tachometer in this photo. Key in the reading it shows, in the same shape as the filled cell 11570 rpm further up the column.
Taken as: 6100 rpm
